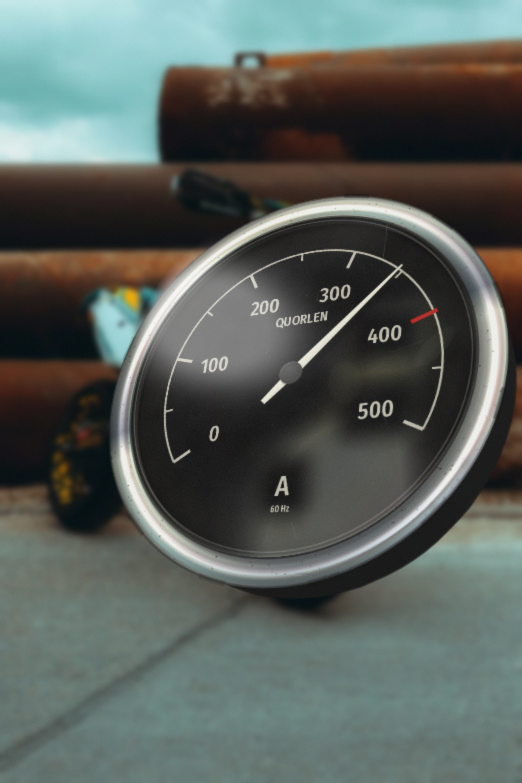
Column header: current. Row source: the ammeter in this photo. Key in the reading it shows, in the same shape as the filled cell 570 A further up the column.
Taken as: 350 A
